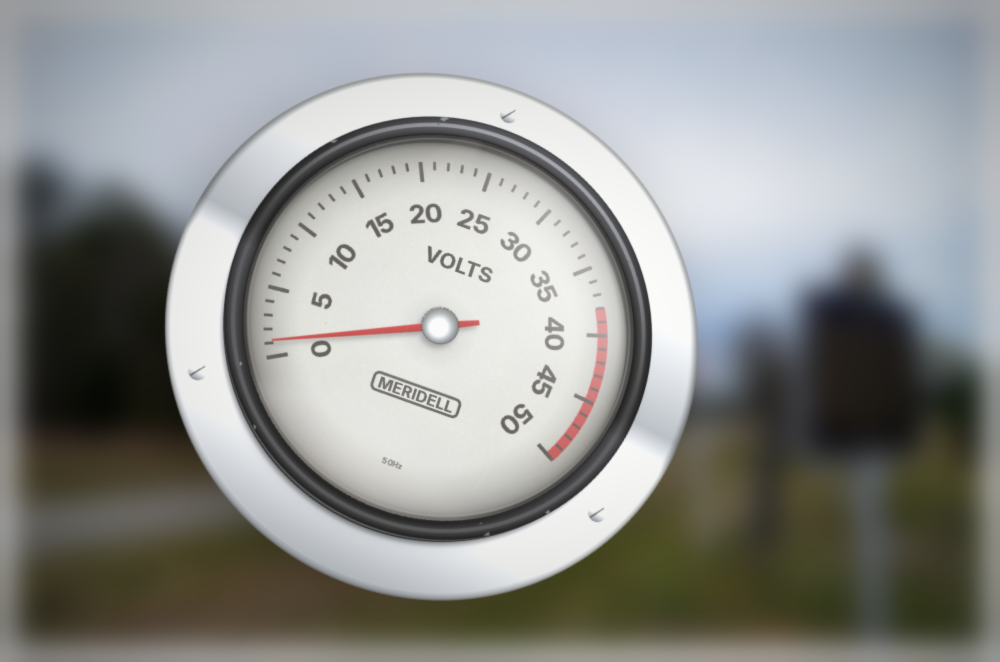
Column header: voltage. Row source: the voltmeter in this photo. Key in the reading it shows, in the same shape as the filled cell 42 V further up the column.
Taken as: 1 V
